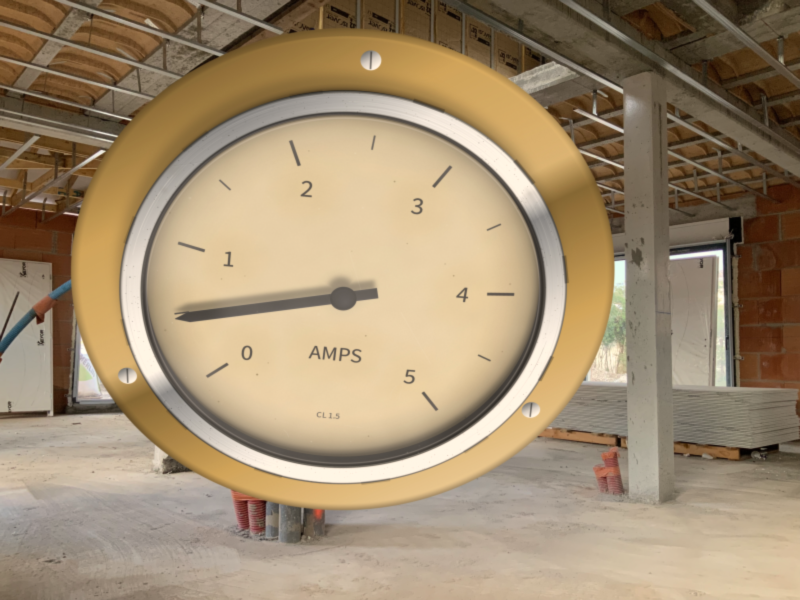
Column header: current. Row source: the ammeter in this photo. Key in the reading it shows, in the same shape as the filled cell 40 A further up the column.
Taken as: 0.5 A
